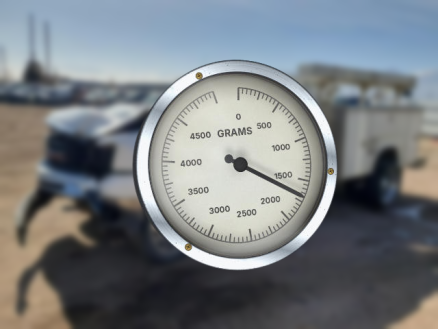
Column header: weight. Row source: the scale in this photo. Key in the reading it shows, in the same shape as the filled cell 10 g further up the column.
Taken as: 1700 g
